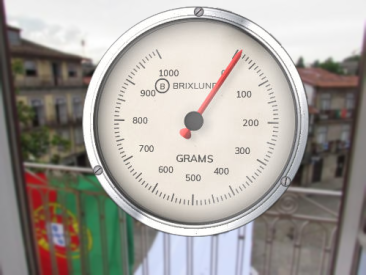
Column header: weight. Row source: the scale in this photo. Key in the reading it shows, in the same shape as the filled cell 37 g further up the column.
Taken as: 10 g
